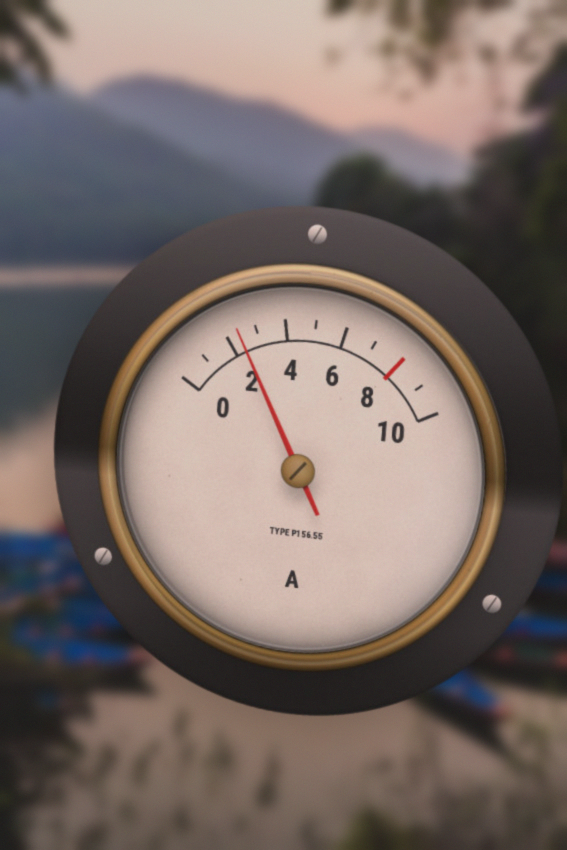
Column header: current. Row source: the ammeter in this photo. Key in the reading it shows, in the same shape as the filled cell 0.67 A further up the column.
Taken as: 2.5 A
